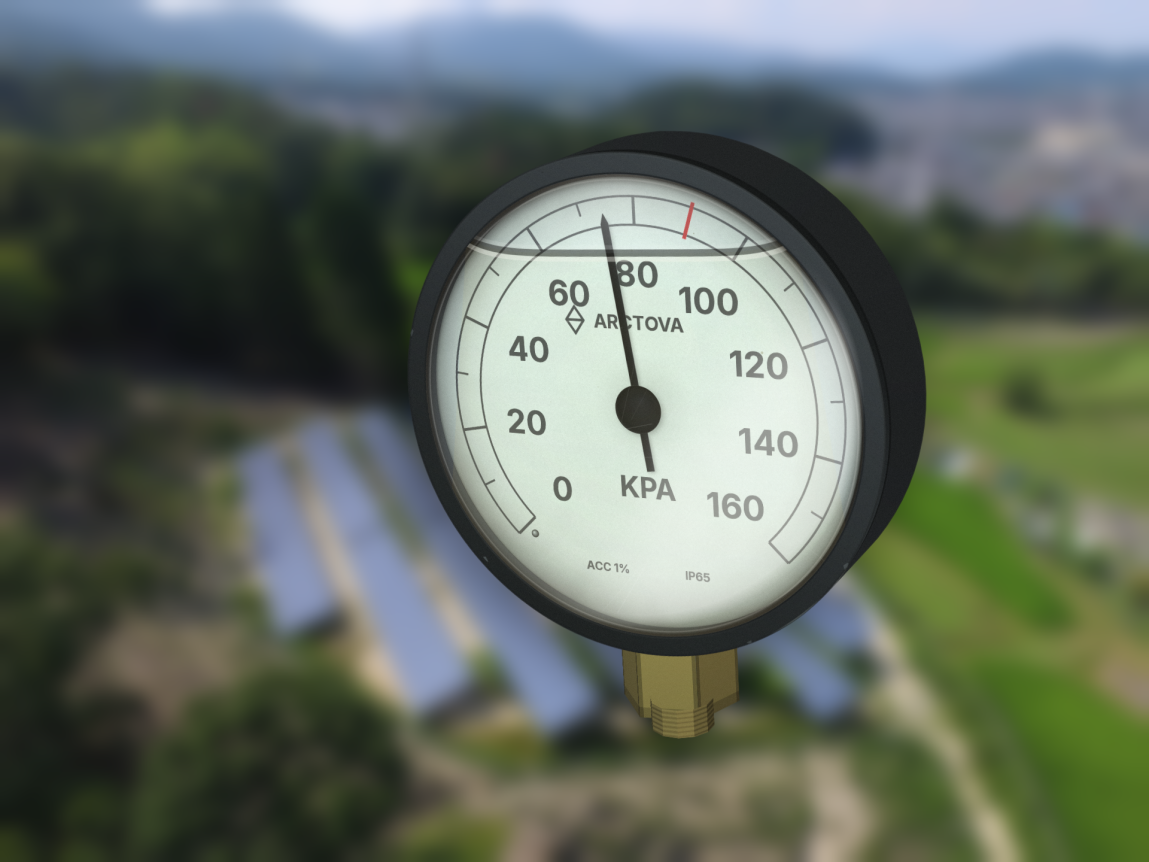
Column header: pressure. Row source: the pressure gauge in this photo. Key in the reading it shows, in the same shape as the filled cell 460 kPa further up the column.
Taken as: 75 kPa
